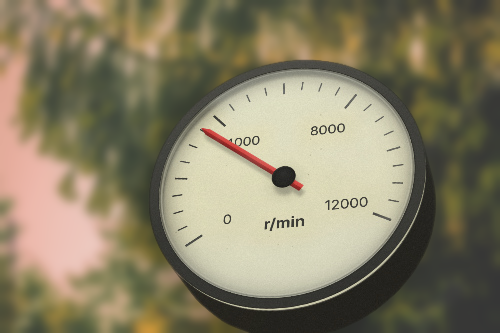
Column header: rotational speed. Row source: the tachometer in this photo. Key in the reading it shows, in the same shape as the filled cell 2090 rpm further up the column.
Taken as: 3500 rpm
